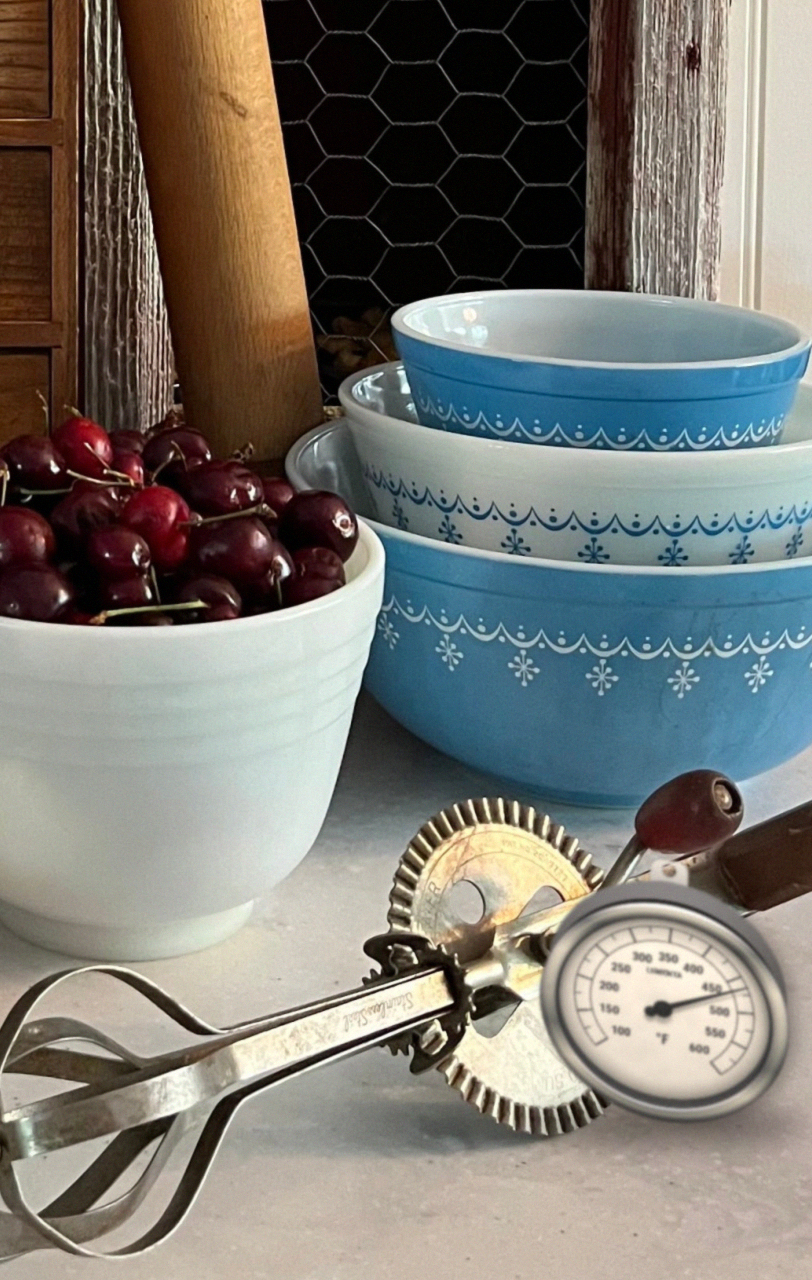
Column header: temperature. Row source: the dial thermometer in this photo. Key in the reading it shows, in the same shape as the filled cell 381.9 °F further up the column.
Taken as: 462.5 °F
